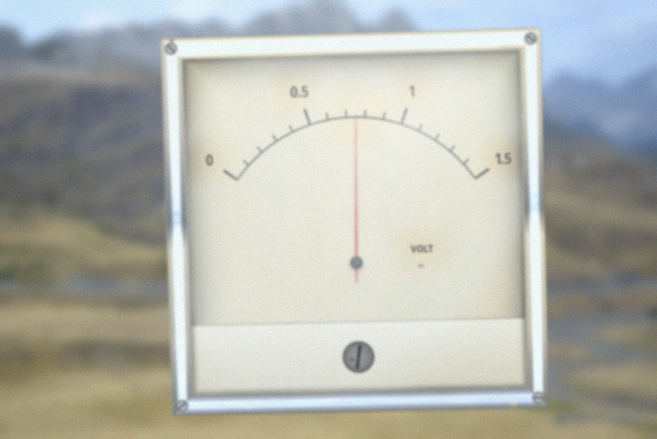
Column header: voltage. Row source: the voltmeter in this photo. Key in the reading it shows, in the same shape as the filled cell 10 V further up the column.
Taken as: 0.75 V
